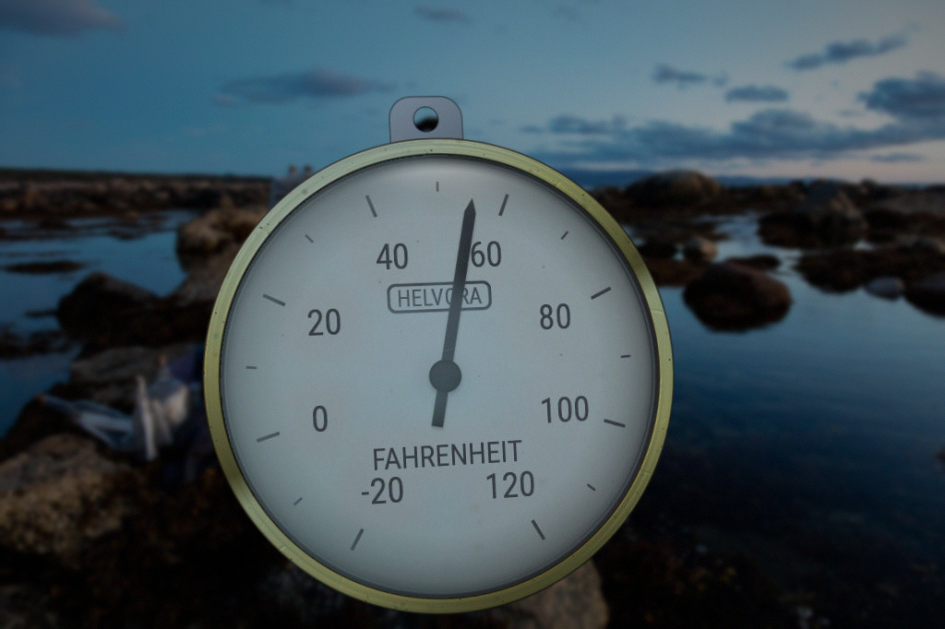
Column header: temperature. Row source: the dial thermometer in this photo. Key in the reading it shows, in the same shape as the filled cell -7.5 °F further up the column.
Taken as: 55 °F
